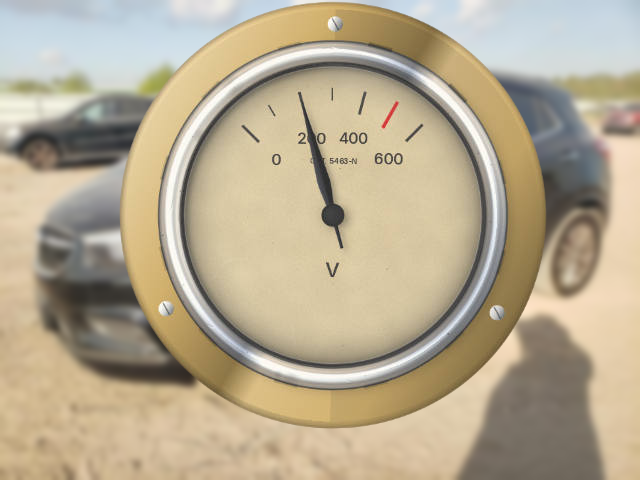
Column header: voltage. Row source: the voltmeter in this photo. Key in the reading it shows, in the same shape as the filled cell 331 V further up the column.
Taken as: 200 V
